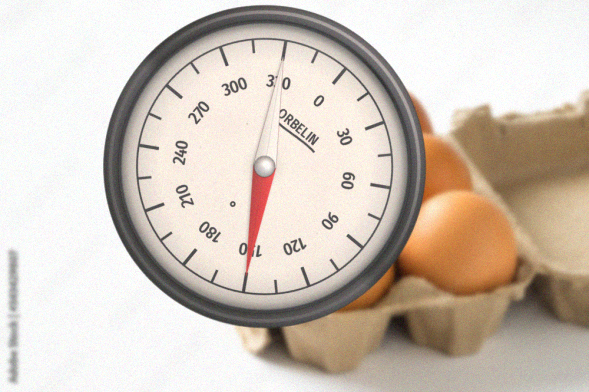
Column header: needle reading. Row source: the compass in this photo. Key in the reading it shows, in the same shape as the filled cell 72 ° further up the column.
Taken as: 150 °
